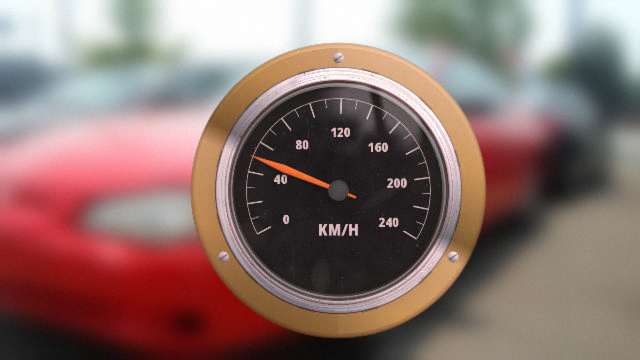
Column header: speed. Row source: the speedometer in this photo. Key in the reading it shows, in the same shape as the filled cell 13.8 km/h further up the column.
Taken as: 50 km/h
